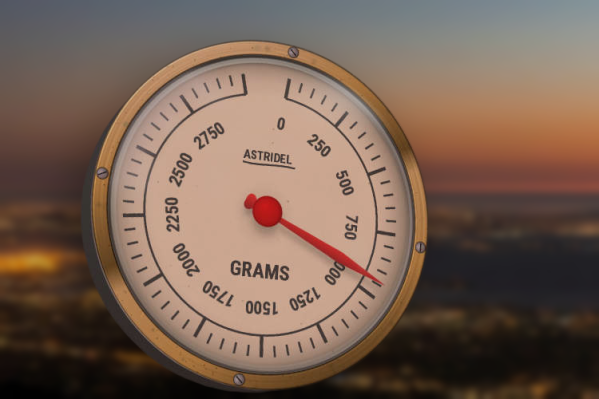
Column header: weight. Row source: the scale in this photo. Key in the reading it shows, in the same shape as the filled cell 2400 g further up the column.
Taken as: 950 g
